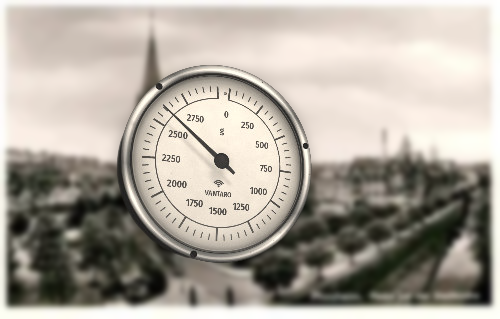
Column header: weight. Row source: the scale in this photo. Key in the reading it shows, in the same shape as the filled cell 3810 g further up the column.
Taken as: 2600 g
